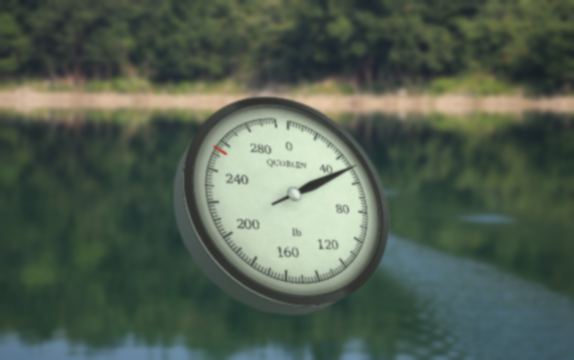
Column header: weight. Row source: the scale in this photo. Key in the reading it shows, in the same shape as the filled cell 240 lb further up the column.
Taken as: 50 lb
